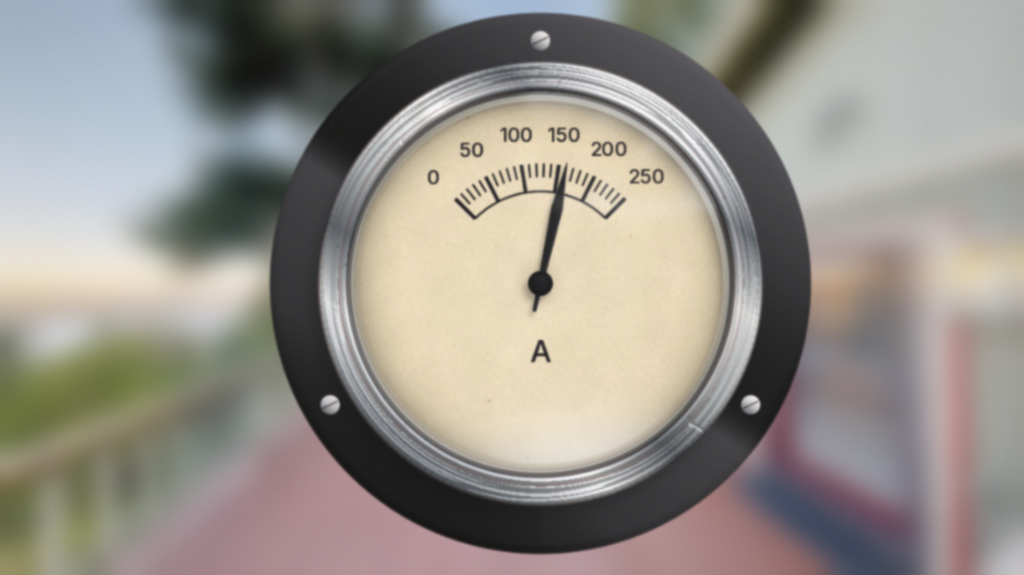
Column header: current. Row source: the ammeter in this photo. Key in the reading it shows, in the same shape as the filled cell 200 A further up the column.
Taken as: 160 A
